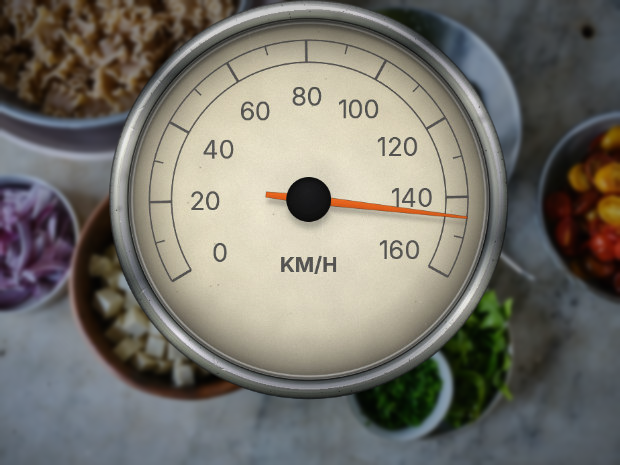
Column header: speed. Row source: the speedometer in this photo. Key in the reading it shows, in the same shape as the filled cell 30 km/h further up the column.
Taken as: 145 km/h
